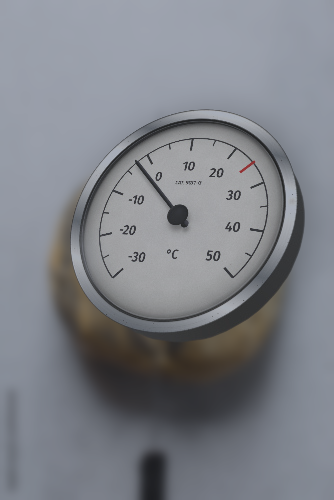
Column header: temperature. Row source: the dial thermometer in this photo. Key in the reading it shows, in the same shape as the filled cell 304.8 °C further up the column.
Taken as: -2.5 °C
